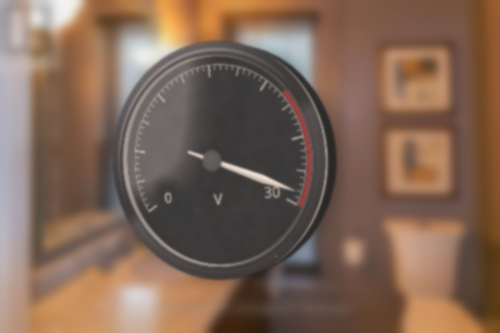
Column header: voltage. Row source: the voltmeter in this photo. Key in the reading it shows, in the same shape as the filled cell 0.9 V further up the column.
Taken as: 29 V
